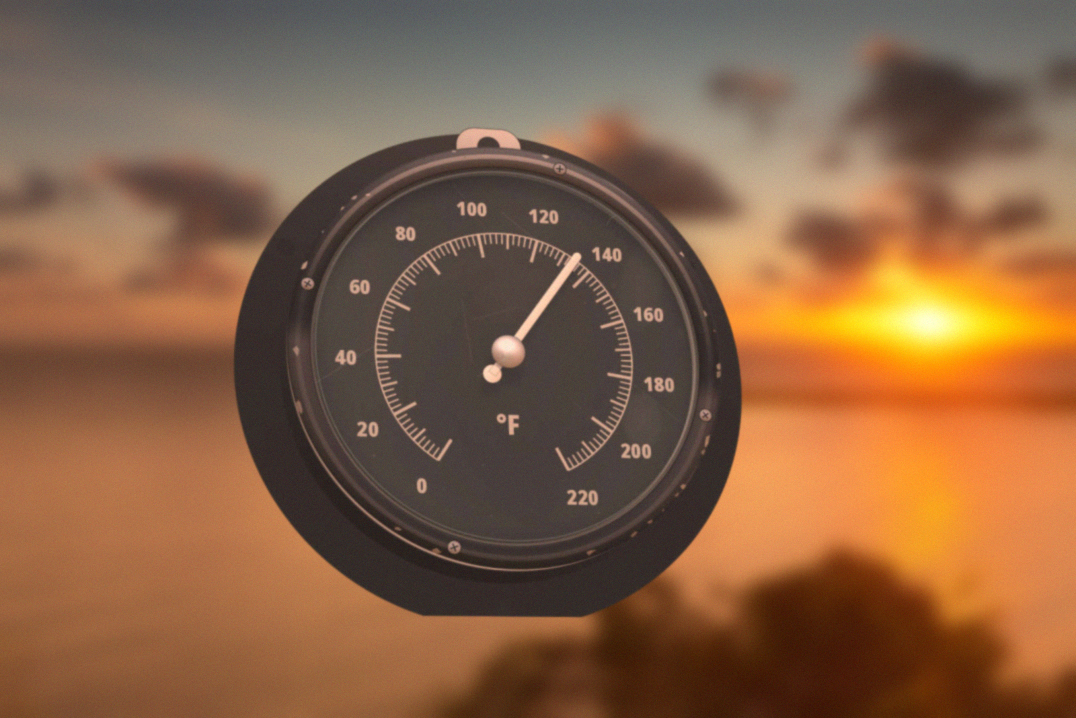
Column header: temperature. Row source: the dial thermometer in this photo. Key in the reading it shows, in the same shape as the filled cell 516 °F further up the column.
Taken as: 134 °F
